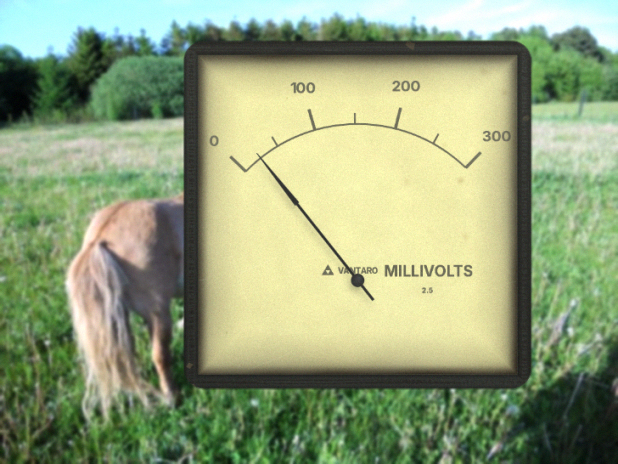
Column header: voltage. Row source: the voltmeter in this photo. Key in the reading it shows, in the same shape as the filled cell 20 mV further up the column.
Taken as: 25 mV
